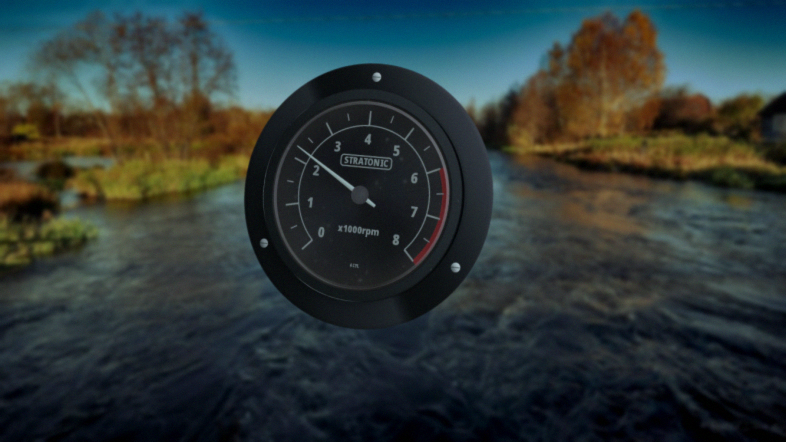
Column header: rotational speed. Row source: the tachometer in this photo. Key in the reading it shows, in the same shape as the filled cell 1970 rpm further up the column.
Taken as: 2250 rpm
